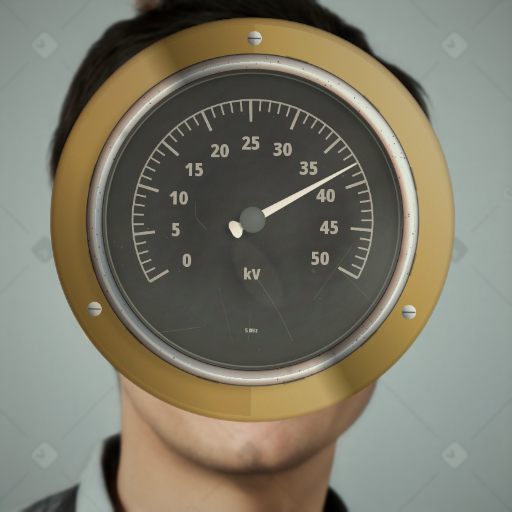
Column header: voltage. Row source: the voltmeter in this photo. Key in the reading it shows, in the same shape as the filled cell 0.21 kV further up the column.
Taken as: 38 kV
